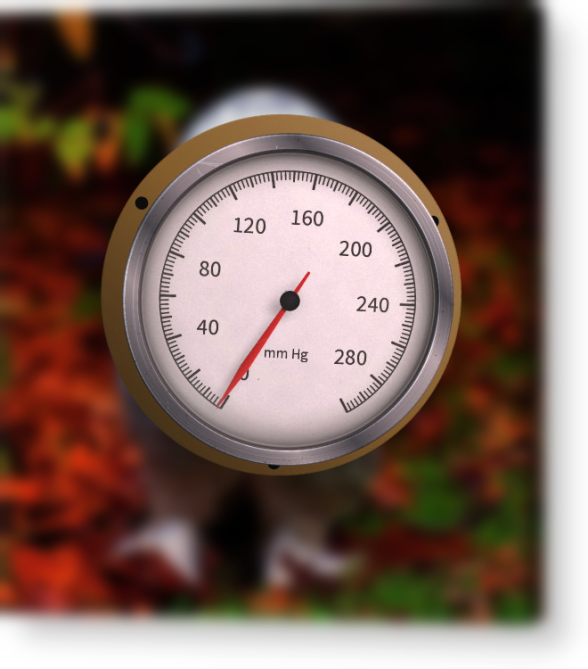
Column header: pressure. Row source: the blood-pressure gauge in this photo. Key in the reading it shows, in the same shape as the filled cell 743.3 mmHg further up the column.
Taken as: 2 mmHg
